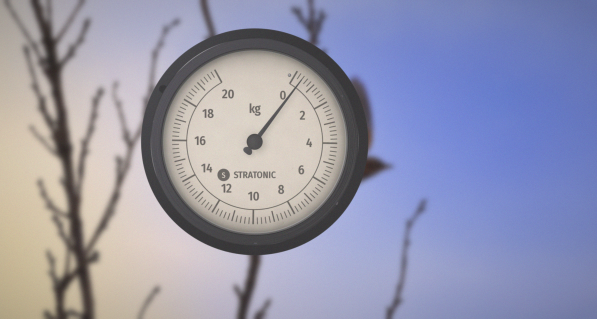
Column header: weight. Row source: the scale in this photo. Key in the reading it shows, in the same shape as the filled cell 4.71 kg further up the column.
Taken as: 0.4 kg
